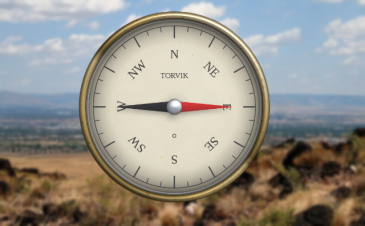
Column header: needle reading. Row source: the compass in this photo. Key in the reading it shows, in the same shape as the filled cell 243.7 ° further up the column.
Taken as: 90 °
